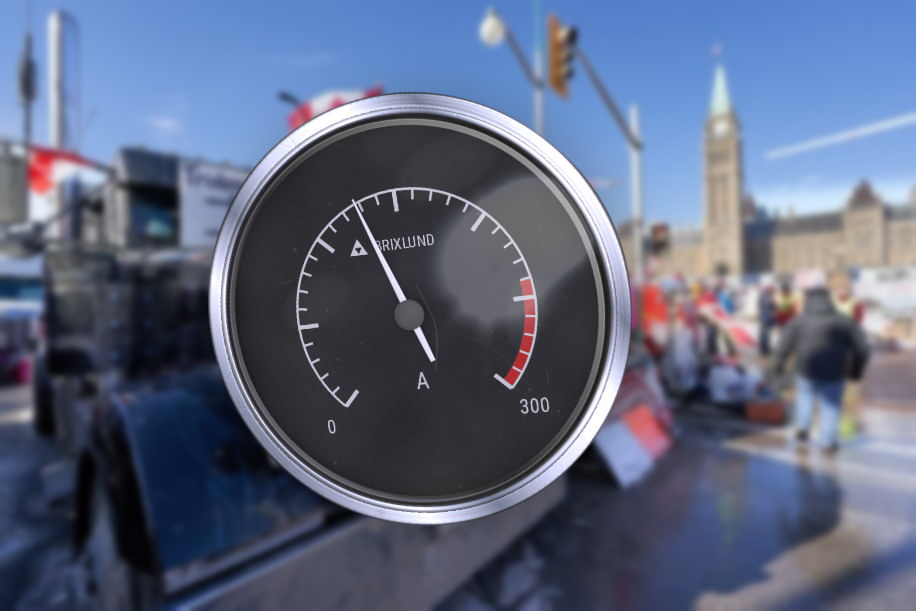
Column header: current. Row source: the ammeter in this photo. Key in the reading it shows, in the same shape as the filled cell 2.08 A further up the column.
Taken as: 130 A
